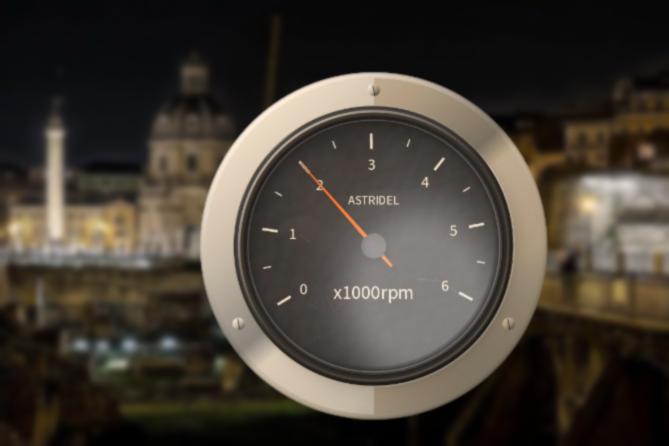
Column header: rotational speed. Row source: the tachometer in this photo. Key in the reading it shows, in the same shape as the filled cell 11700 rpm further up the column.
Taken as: 2000 rpm
